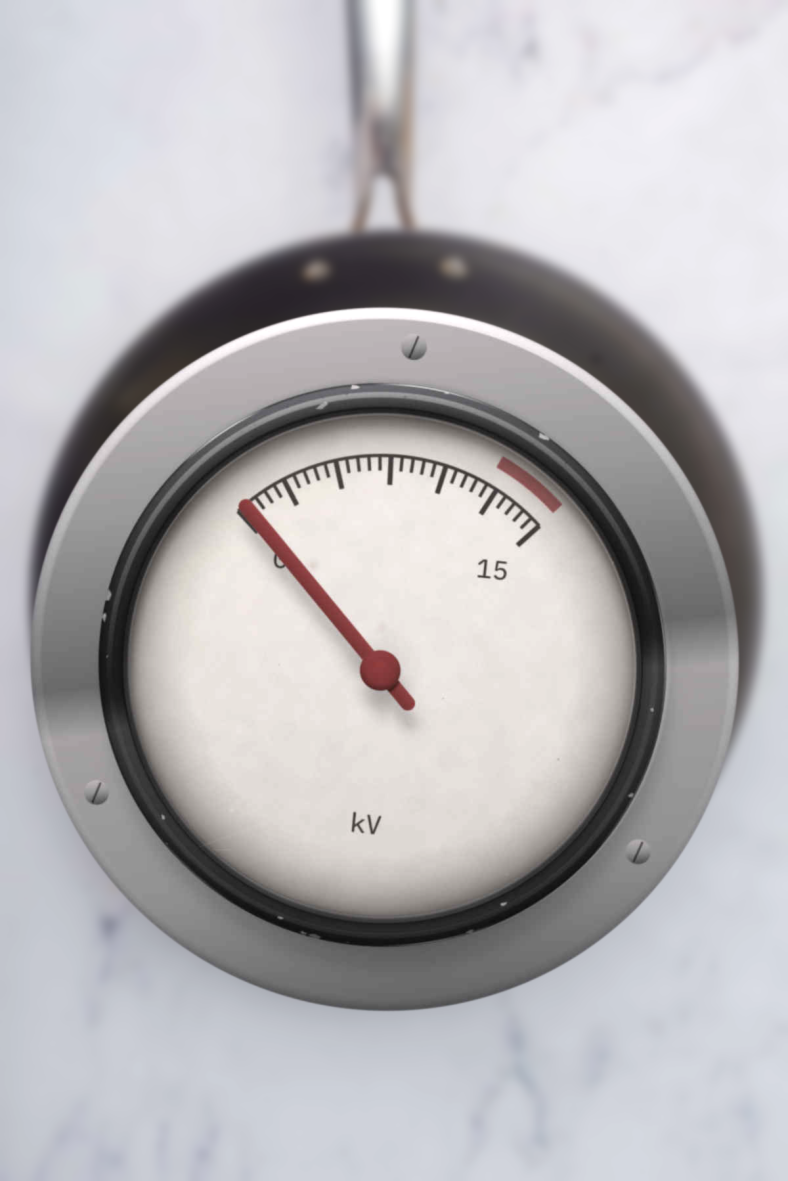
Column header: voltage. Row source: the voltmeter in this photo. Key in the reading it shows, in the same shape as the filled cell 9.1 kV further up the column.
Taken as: 0.5 kV
